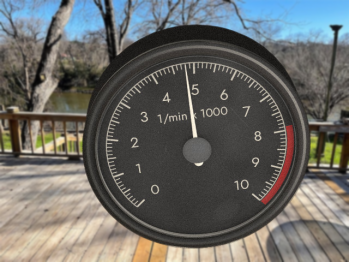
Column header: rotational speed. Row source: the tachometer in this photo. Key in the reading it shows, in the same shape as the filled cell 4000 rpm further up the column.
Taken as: 4800 rpm
